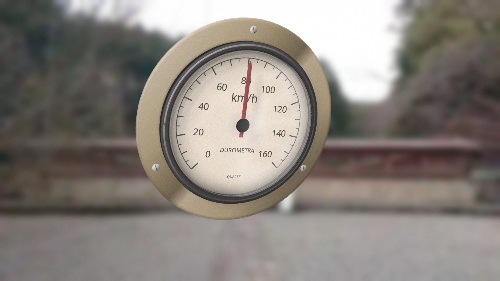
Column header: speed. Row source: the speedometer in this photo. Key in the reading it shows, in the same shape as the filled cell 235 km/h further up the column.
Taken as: 80 km/h
